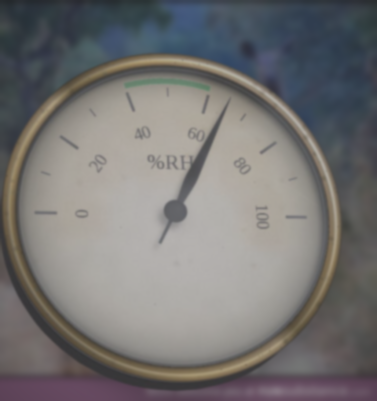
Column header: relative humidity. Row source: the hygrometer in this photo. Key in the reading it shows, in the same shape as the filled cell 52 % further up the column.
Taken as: 65 %
